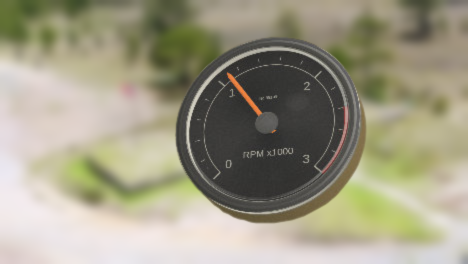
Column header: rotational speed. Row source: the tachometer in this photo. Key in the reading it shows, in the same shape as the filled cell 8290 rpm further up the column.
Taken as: 1100 rpm
